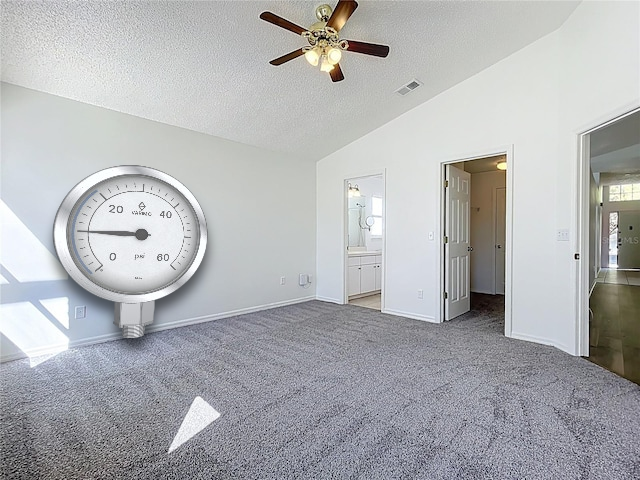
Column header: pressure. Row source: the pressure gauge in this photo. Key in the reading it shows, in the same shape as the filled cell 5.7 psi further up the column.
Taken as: 10 psi
